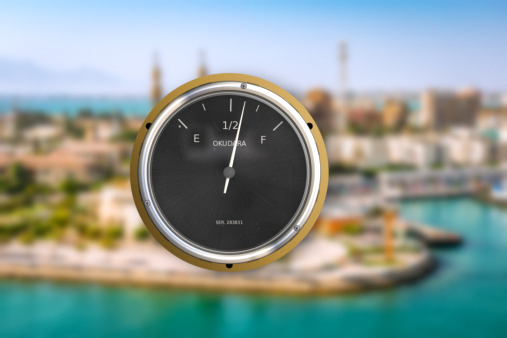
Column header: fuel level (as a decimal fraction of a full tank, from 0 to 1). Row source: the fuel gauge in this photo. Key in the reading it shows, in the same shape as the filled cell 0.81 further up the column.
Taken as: 0.625
